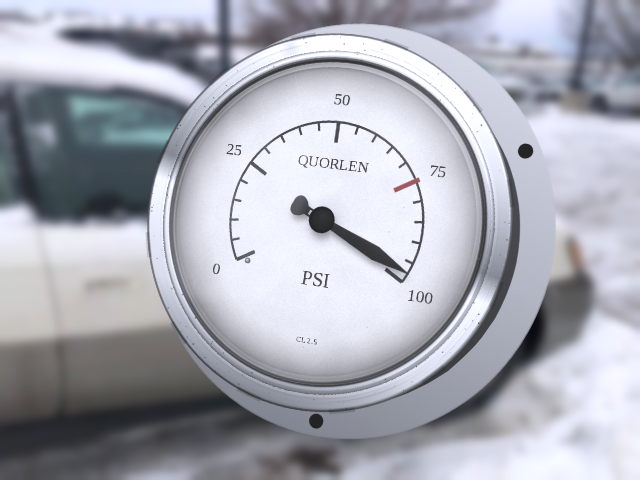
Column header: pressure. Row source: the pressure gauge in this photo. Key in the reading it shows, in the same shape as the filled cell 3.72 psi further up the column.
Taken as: 97.5 psi
